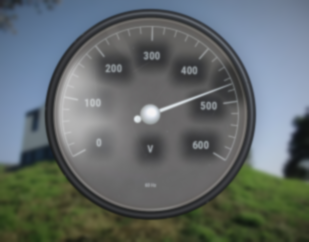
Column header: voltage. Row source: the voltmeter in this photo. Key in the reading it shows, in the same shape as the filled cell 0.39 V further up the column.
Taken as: 470 V
